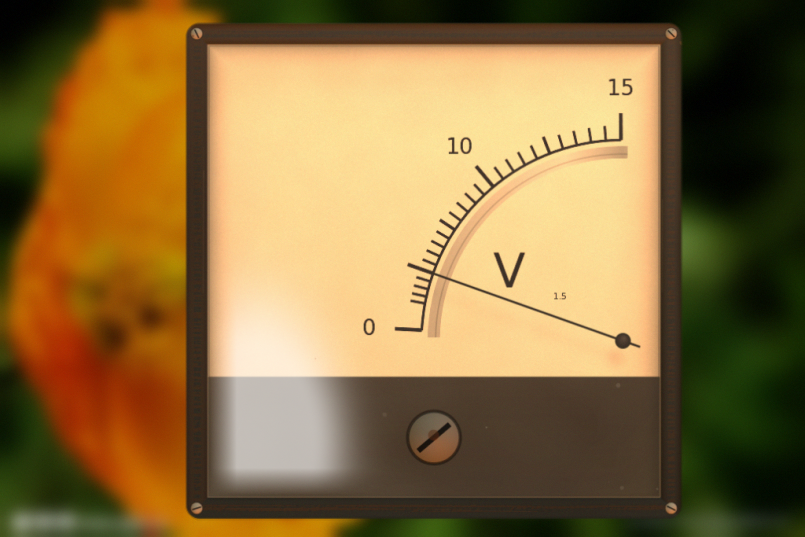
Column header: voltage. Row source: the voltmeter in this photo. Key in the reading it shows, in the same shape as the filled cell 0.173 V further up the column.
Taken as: 5 V
